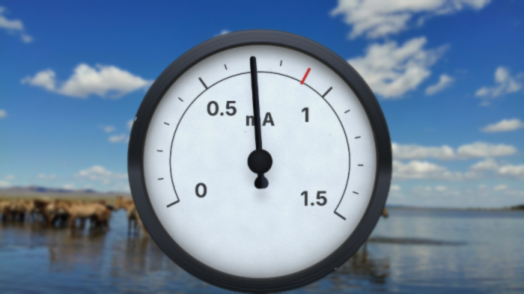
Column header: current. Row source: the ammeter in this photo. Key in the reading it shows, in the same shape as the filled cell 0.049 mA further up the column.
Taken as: 0.7 mA
